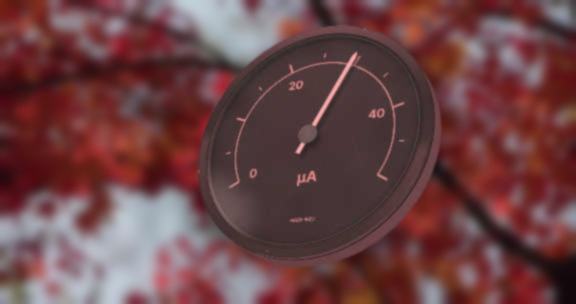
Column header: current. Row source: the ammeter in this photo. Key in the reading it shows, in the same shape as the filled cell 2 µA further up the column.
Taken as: 30 µA
